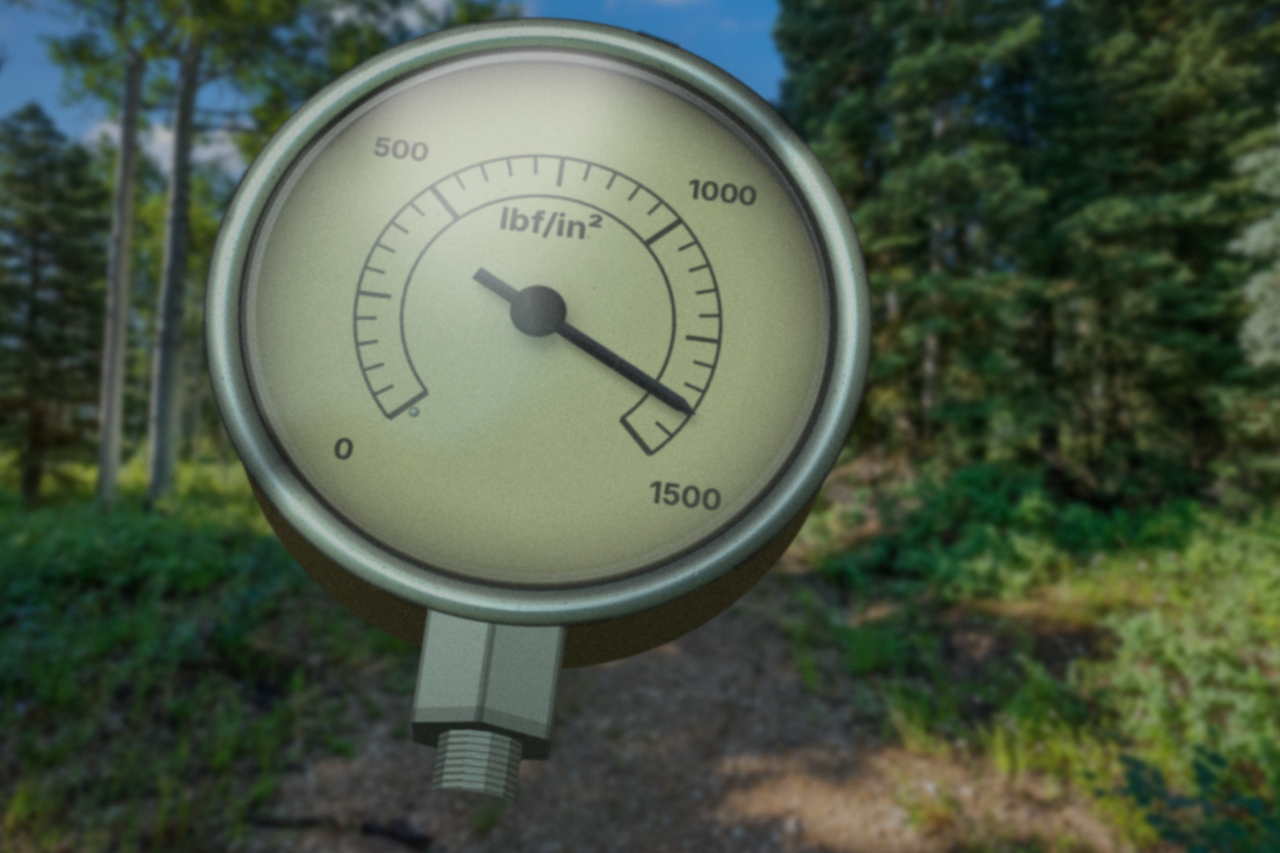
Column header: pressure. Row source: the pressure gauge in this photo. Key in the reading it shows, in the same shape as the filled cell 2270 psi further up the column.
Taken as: 1400 psi
